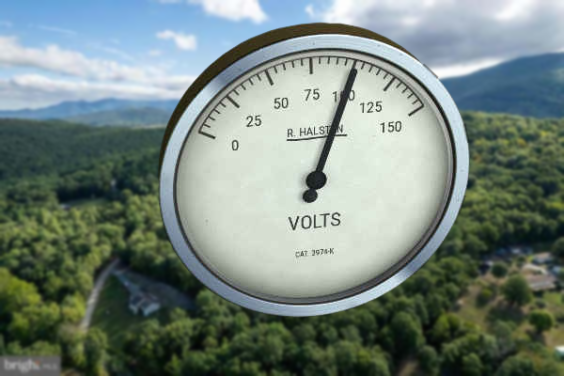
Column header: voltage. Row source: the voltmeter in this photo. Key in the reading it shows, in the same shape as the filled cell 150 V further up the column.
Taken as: 100 V
